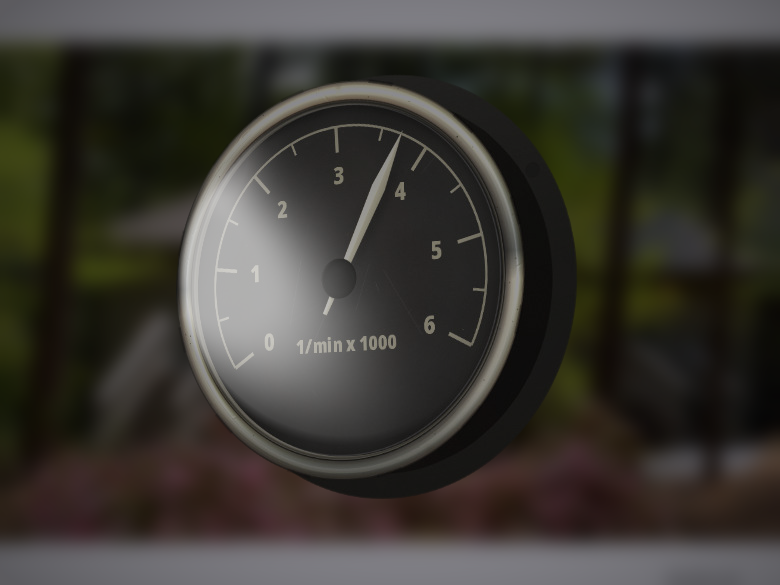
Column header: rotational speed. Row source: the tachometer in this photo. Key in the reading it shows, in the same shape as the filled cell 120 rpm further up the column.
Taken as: 3750 rpm
